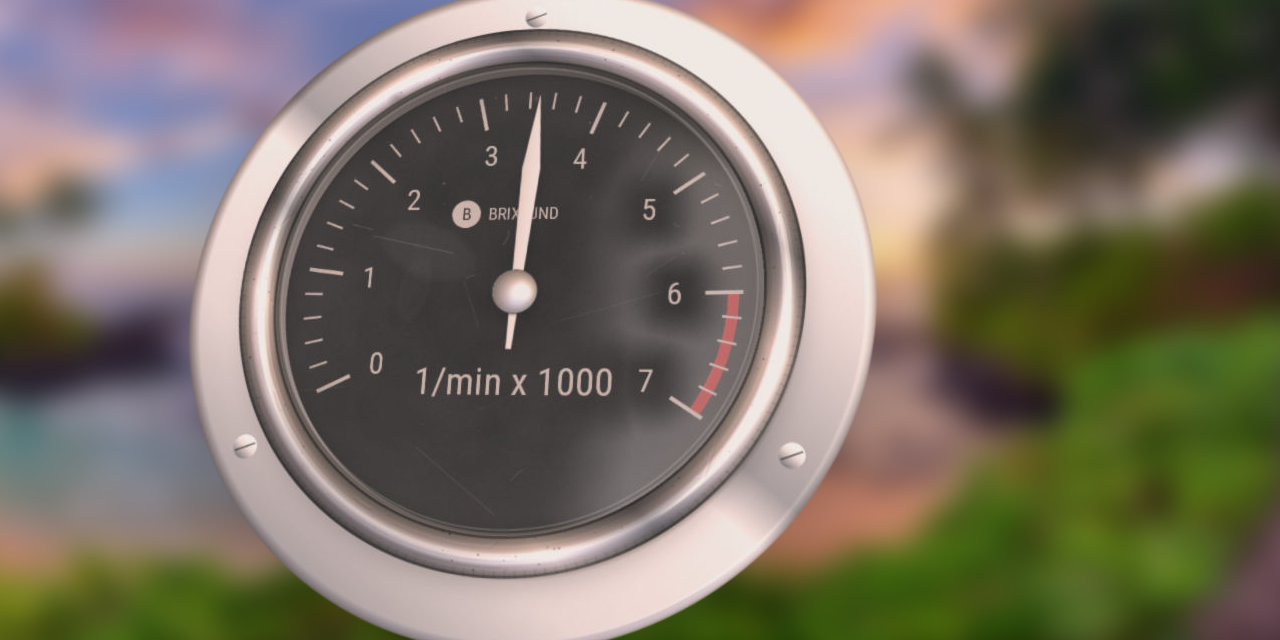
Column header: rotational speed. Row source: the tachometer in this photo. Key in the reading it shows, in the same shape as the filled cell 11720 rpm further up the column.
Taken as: 3500 rpm
